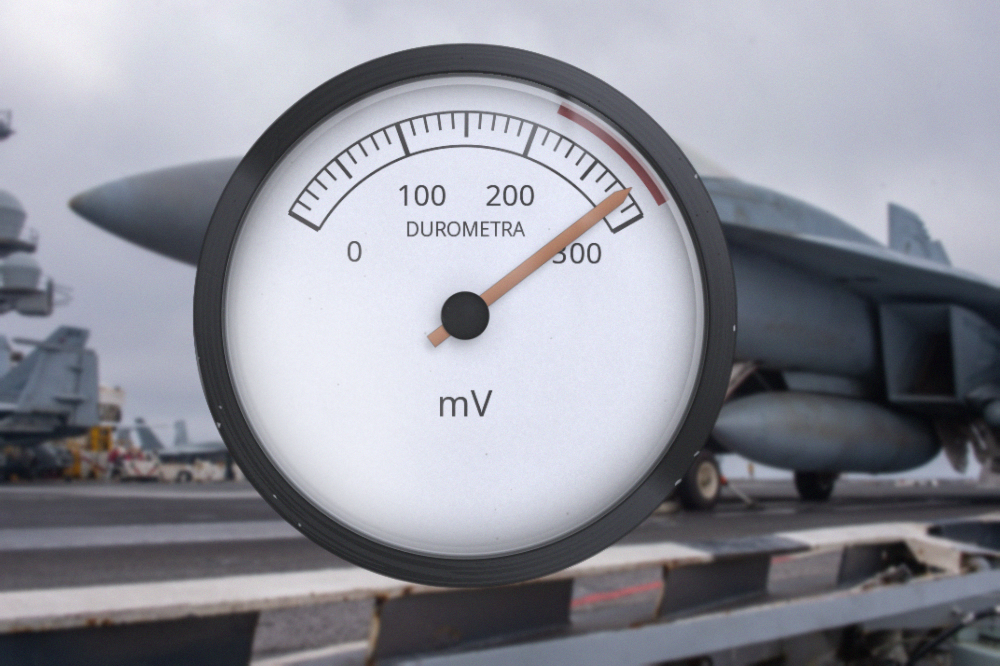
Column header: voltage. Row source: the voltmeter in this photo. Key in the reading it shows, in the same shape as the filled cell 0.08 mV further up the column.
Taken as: 280 mV
